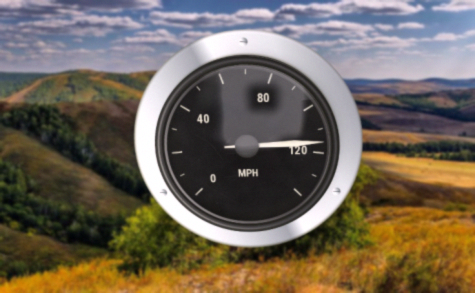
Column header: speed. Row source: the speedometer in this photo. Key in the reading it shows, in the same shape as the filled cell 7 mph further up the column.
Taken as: 115 mph
